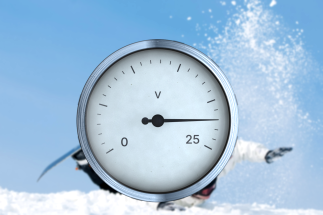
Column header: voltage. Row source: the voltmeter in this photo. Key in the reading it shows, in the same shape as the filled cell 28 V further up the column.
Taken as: 22 V
